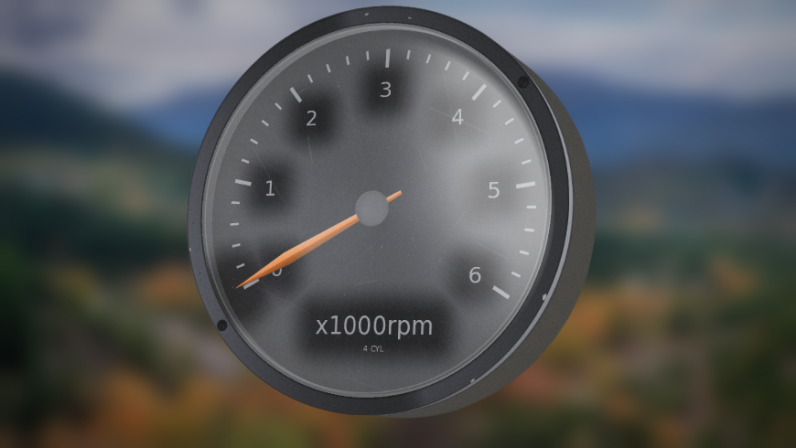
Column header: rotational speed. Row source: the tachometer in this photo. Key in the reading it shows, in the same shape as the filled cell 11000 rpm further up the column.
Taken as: 0 rpm
